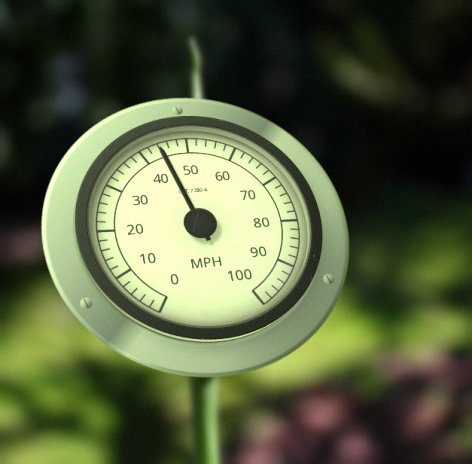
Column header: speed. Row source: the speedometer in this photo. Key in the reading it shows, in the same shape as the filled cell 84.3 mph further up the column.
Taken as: 44 mph
